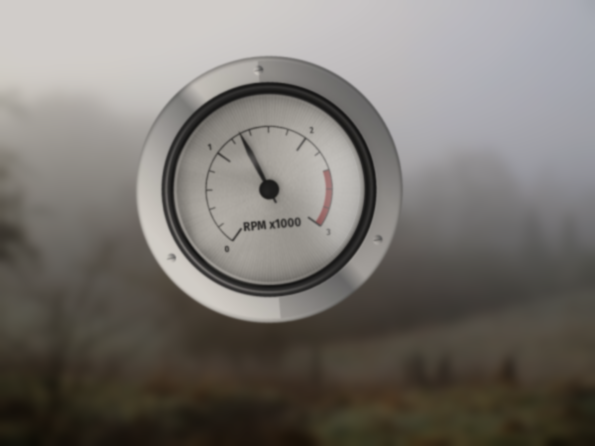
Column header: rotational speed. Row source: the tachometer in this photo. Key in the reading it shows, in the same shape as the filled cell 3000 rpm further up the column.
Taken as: 1300 rpm
